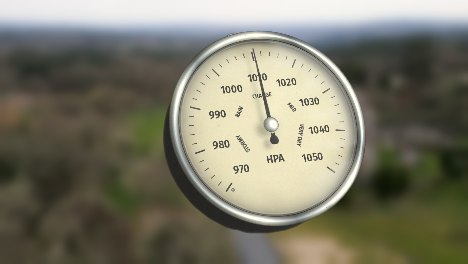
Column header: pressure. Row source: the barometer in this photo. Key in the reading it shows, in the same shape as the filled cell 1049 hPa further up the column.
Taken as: 1010 hPa
